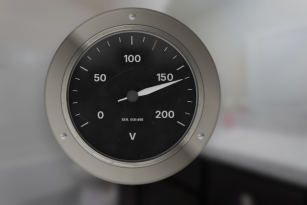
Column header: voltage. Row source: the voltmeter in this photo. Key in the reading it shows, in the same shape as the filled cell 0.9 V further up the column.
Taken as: 160 V
